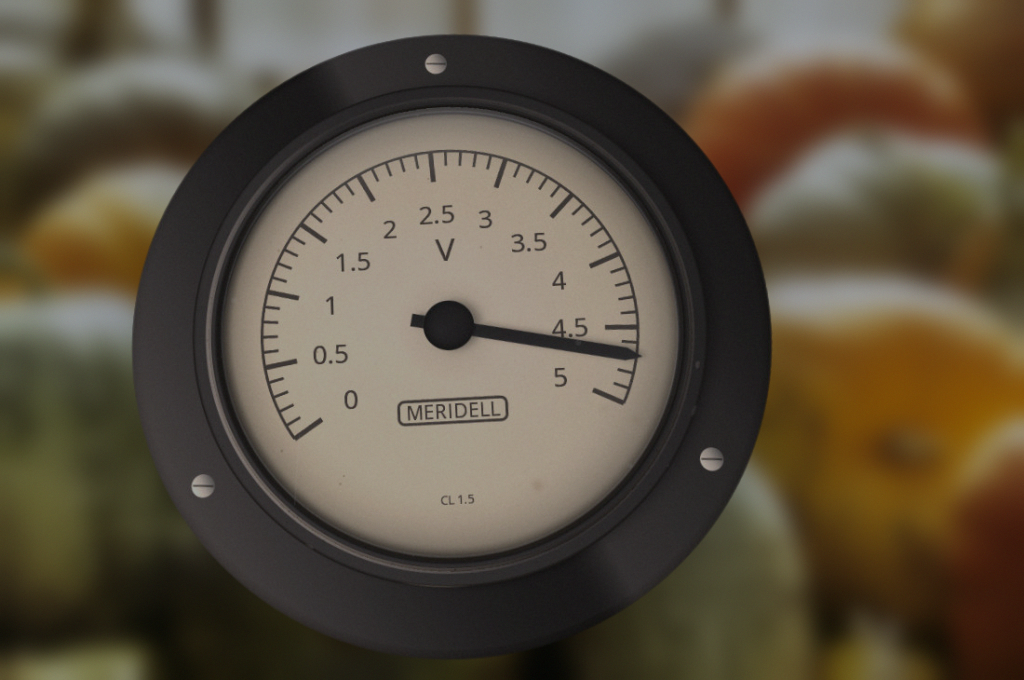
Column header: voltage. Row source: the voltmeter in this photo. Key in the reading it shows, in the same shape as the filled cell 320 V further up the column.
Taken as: 4.7 V
